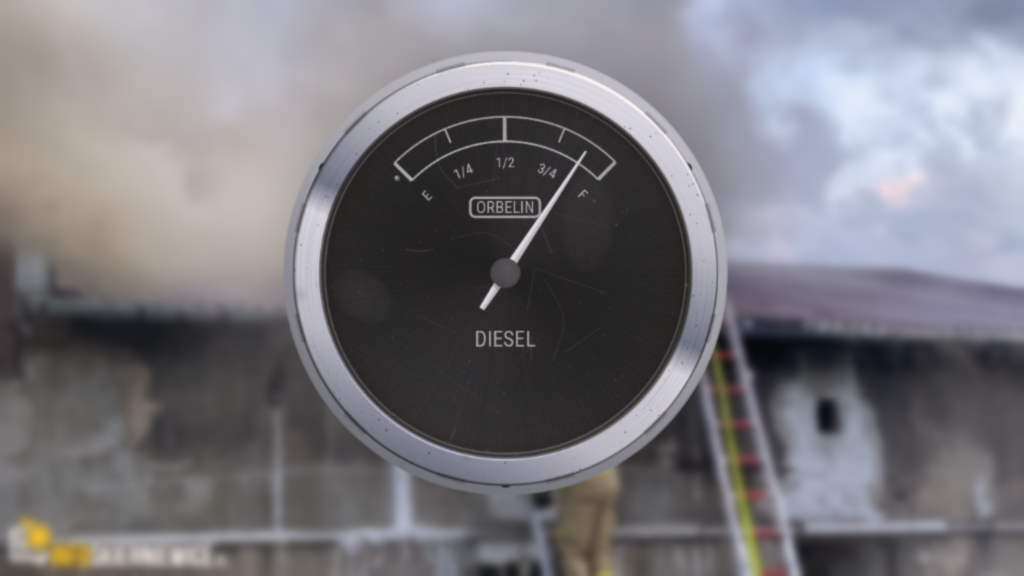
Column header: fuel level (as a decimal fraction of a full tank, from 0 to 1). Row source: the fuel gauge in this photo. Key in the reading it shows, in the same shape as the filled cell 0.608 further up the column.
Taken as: 0.875
